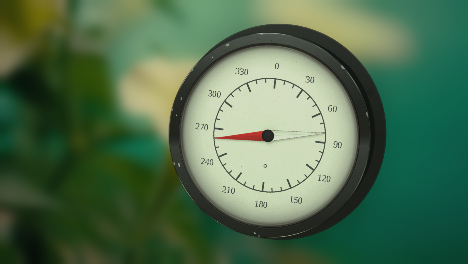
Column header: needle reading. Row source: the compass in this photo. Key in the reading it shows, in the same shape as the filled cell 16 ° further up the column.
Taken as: 260 °
